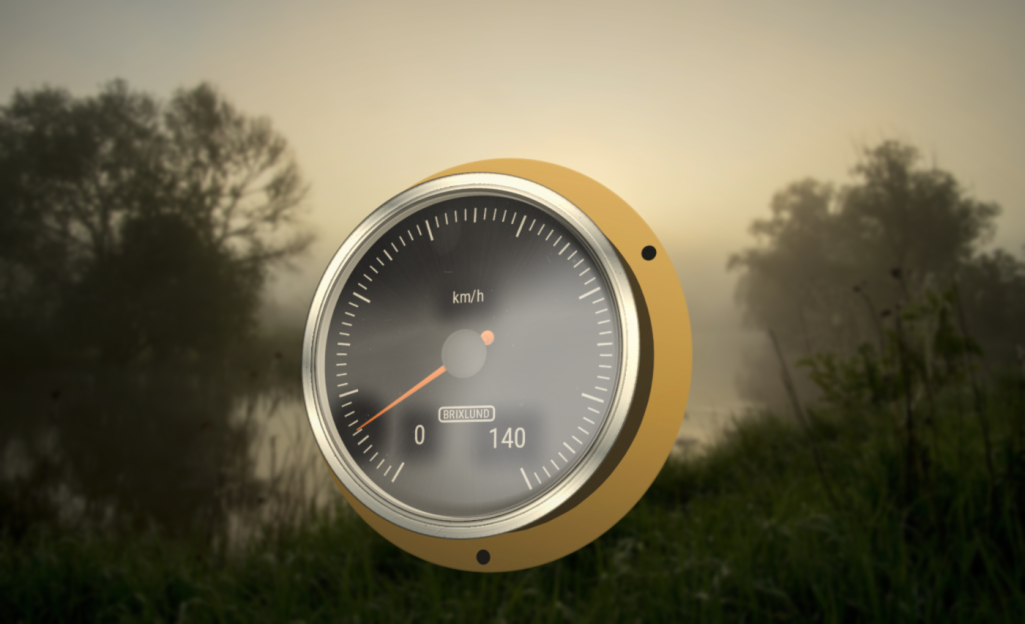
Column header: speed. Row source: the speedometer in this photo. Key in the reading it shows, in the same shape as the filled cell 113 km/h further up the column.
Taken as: 12 km/h
